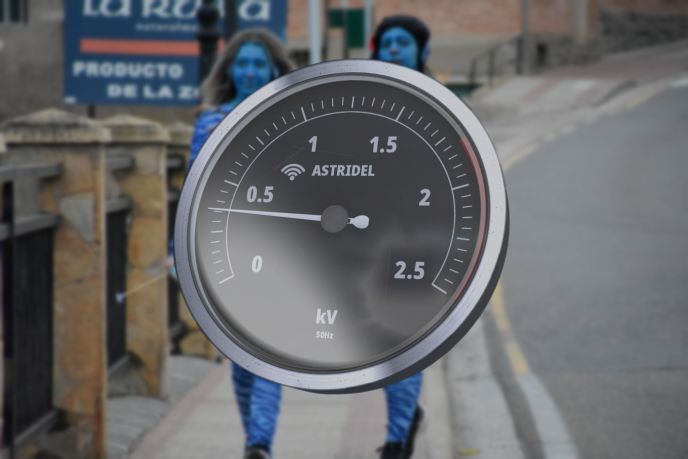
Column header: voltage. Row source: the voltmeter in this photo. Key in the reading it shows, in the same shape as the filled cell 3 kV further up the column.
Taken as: 0.35 kV
